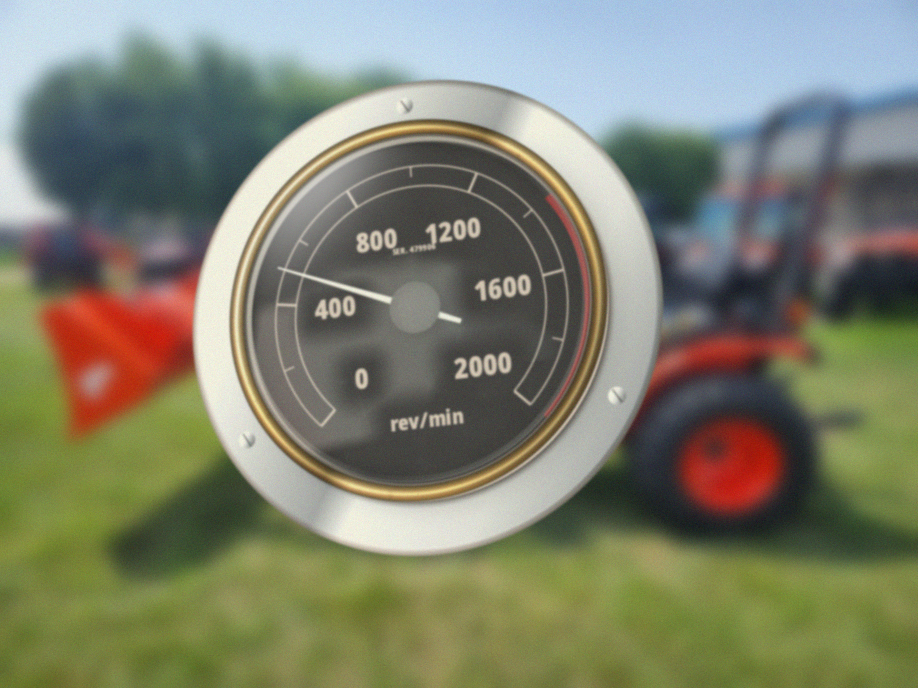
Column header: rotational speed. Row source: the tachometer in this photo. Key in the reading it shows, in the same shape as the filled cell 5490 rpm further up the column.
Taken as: 500 rpm
